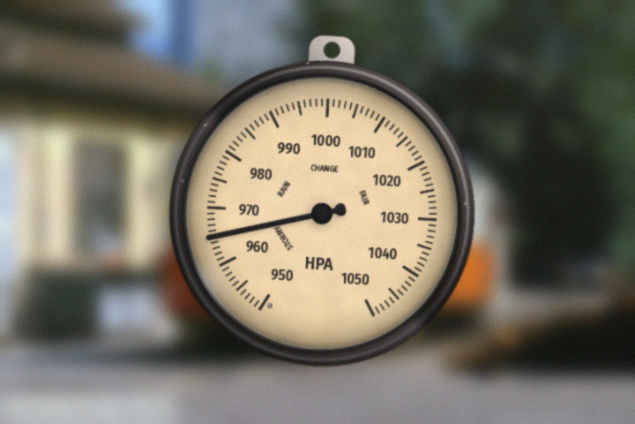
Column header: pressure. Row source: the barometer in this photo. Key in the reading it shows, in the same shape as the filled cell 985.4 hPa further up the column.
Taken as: 965 hPa
